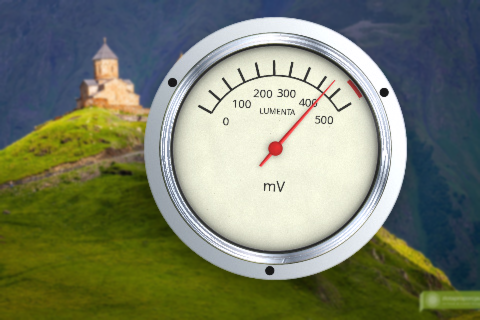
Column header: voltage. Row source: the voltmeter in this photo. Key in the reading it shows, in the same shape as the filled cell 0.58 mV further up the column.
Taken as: 425 mV
